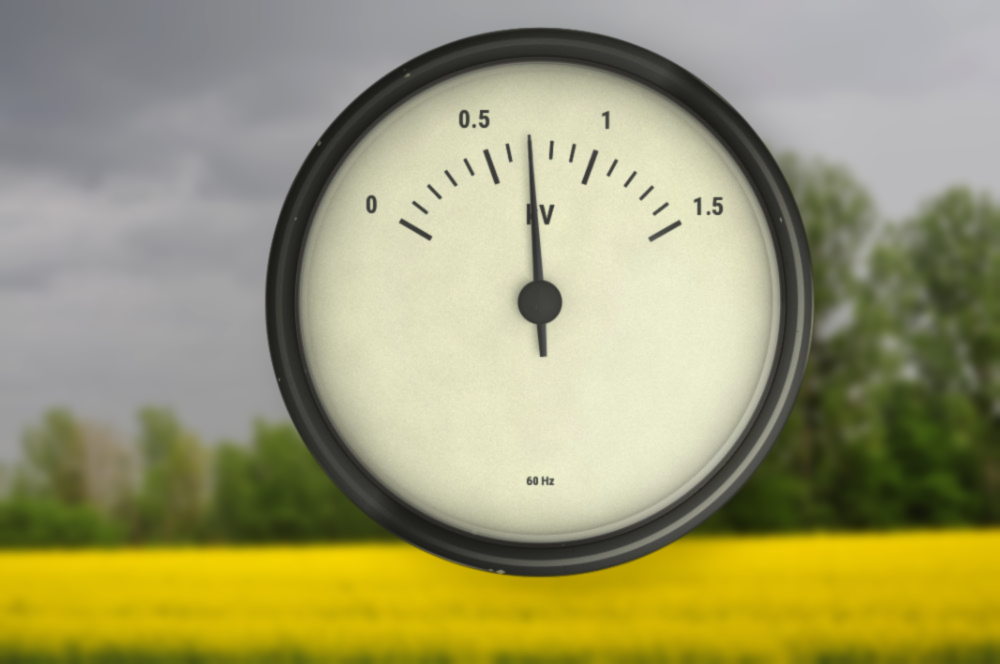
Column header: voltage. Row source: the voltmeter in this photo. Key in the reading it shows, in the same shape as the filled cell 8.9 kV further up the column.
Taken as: 0.7 kV
